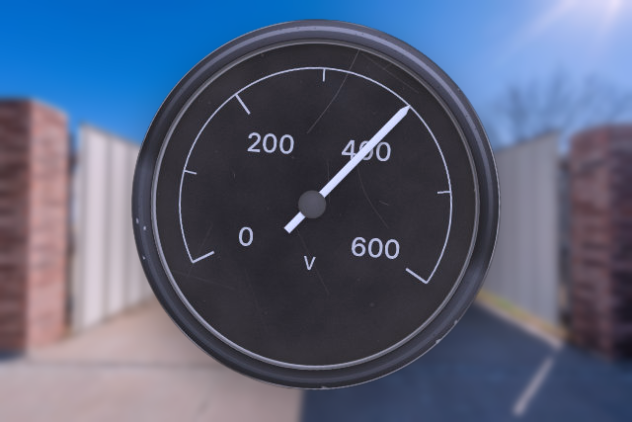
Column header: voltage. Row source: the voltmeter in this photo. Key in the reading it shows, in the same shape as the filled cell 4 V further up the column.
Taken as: 400 V
